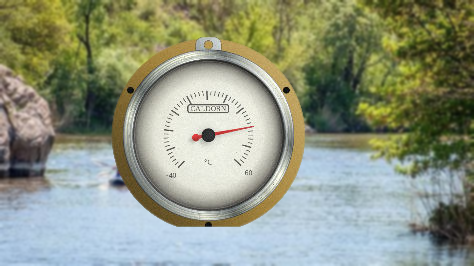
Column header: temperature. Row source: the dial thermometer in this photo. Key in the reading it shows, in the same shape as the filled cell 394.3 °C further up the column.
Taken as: 40 °C
